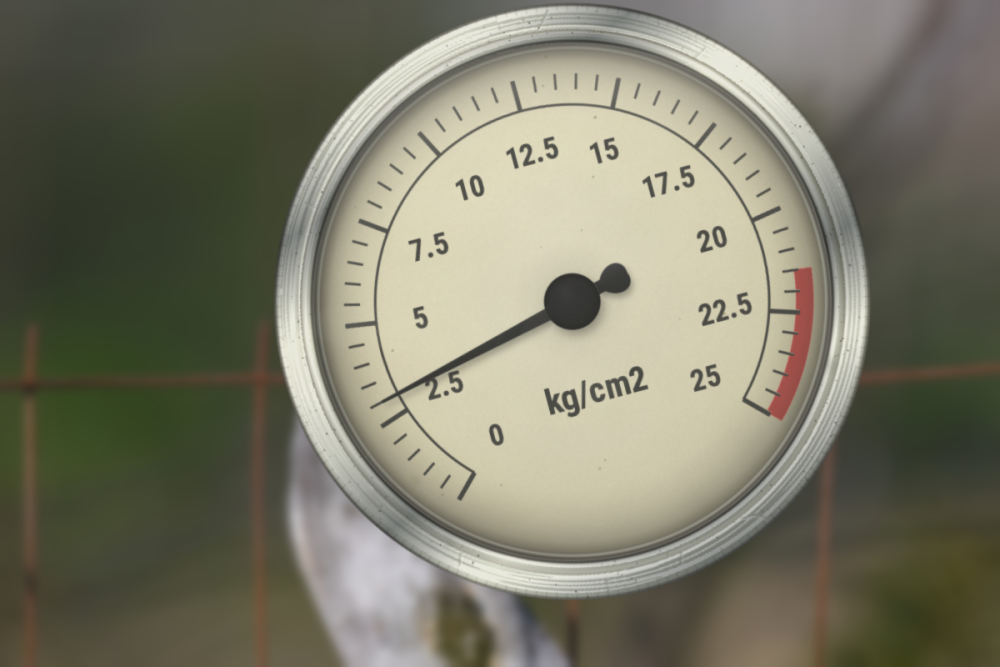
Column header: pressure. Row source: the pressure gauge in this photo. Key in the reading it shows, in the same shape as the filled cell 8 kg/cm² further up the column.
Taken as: 3 kg/cm²
